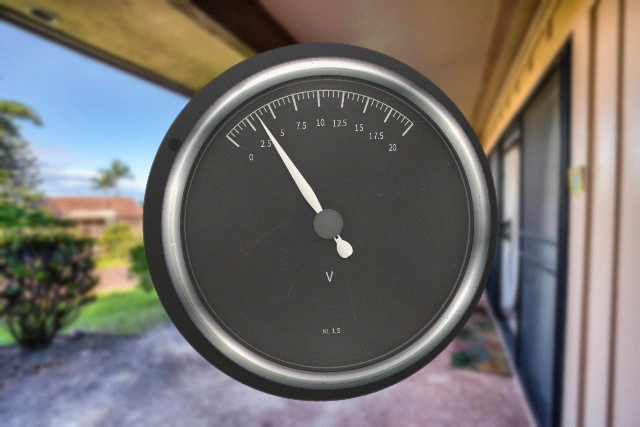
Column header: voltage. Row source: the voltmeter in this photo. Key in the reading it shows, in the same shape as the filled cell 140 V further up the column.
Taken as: 3.5 V
